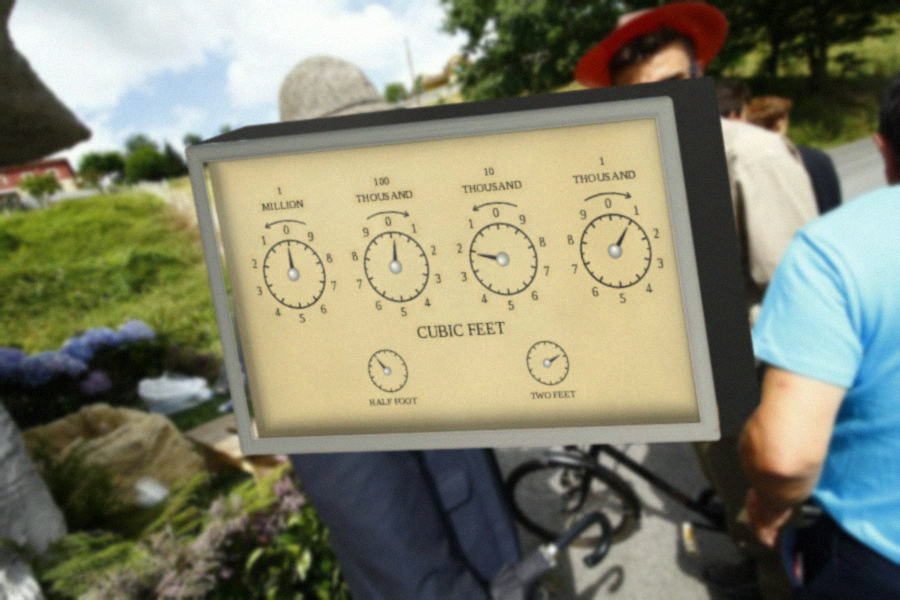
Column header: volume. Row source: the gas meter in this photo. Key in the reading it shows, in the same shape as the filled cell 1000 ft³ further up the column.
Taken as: 2100 ft³
